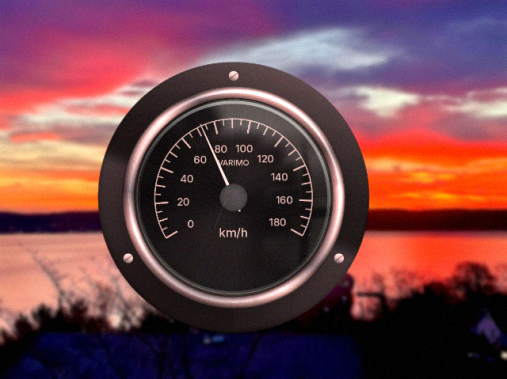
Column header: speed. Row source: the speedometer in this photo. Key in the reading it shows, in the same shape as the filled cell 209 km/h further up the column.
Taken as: 72.5 km/h
